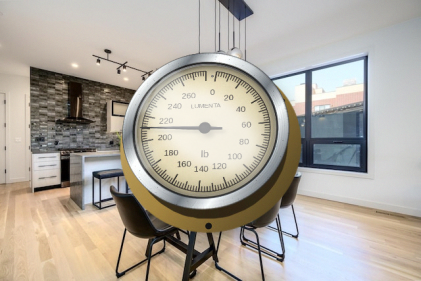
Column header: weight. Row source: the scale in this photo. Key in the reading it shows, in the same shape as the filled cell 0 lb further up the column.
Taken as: 210 lb
